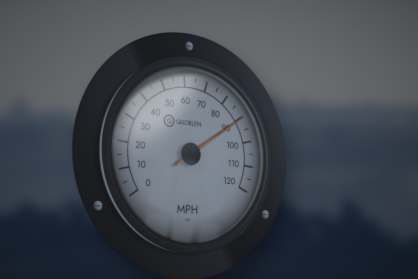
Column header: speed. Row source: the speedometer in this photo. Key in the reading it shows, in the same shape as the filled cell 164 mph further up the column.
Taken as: 90 mph
